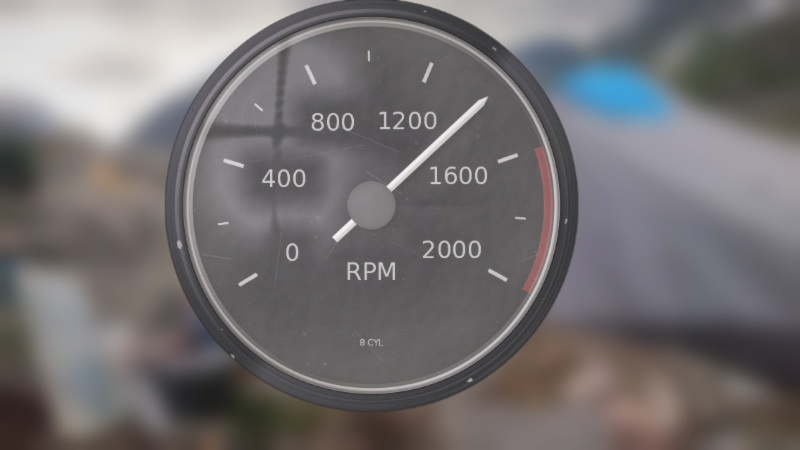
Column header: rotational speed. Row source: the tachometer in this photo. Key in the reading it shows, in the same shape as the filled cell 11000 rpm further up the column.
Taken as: 1400 rpm
